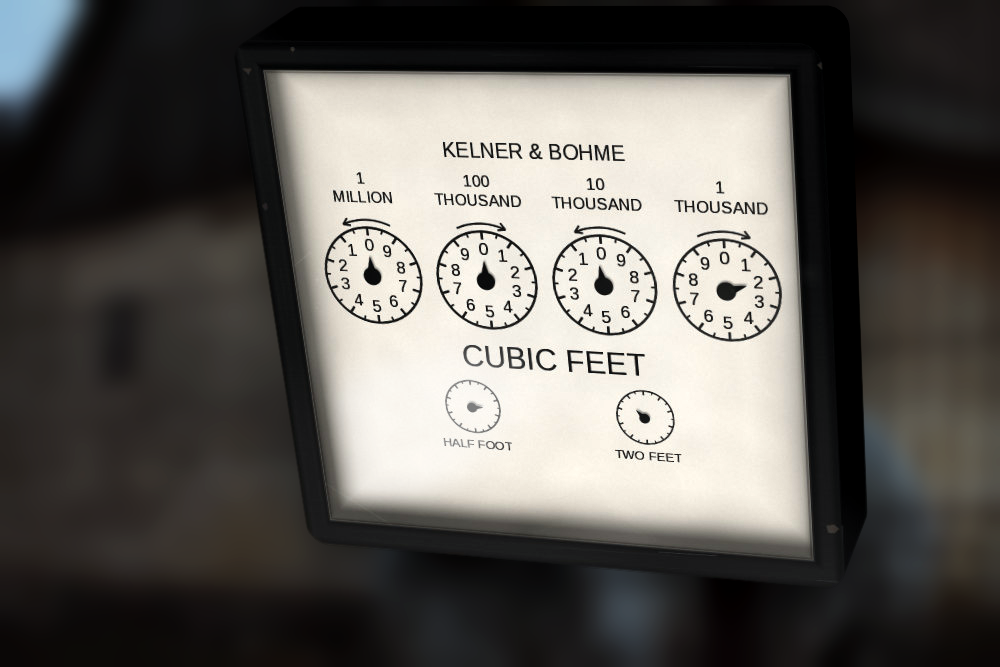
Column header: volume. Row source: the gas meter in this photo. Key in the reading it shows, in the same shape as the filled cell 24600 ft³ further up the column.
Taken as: 200 ft³
